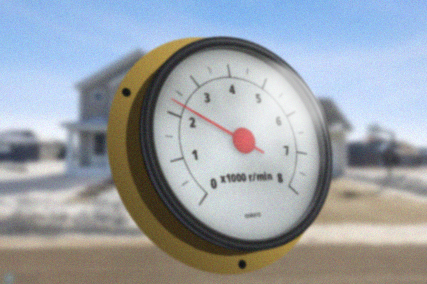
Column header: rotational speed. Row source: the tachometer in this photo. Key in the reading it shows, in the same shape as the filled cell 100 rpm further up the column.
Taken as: 2250 rpm
